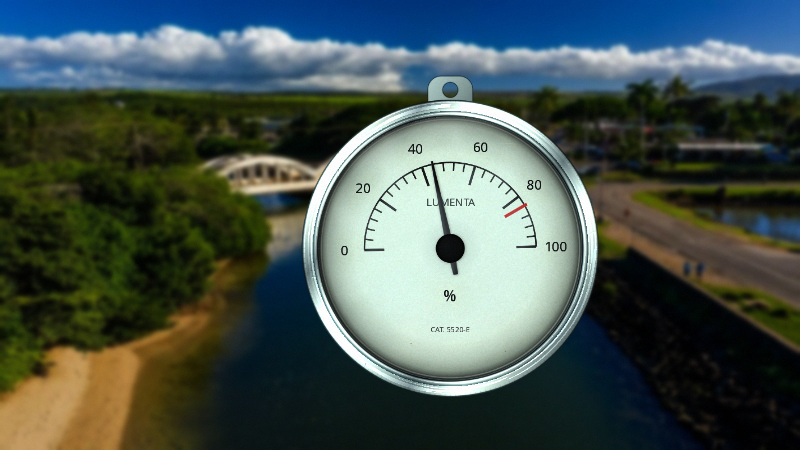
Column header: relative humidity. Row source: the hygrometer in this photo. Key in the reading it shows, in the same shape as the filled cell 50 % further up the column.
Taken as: 44 %
